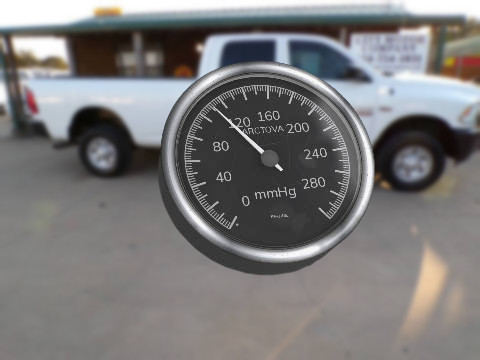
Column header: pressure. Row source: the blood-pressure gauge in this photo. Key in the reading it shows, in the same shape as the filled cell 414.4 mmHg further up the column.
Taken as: 110 mmHg
